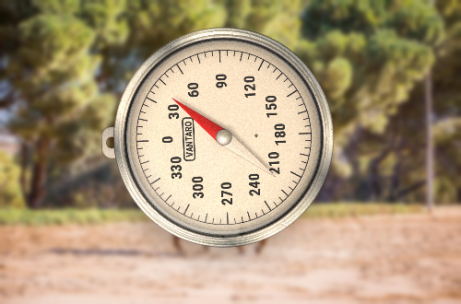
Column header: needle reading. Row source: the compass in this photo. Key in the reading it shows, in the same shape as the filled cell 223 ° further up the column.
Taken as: 40 °
